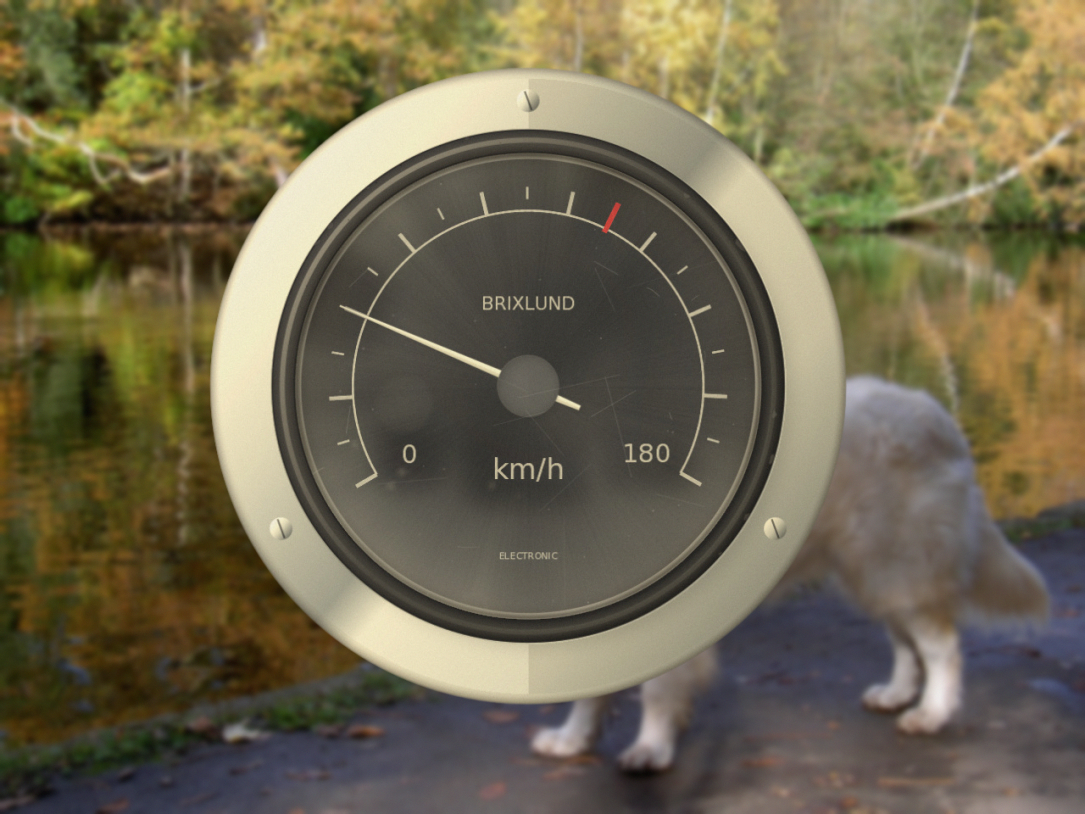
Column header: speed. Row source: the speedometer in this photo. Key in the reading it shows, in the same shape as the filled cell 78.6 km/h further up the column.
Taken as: 40 km/h
